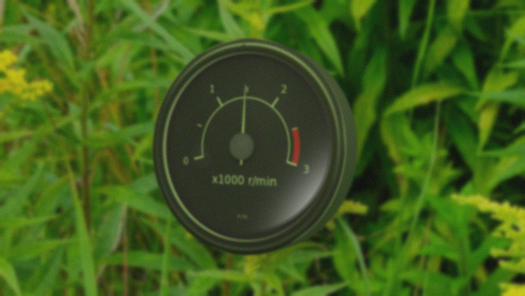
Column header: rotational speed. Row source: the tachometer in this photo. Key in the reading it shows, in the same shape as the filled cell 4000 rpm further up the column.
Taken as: 1500 rpm
